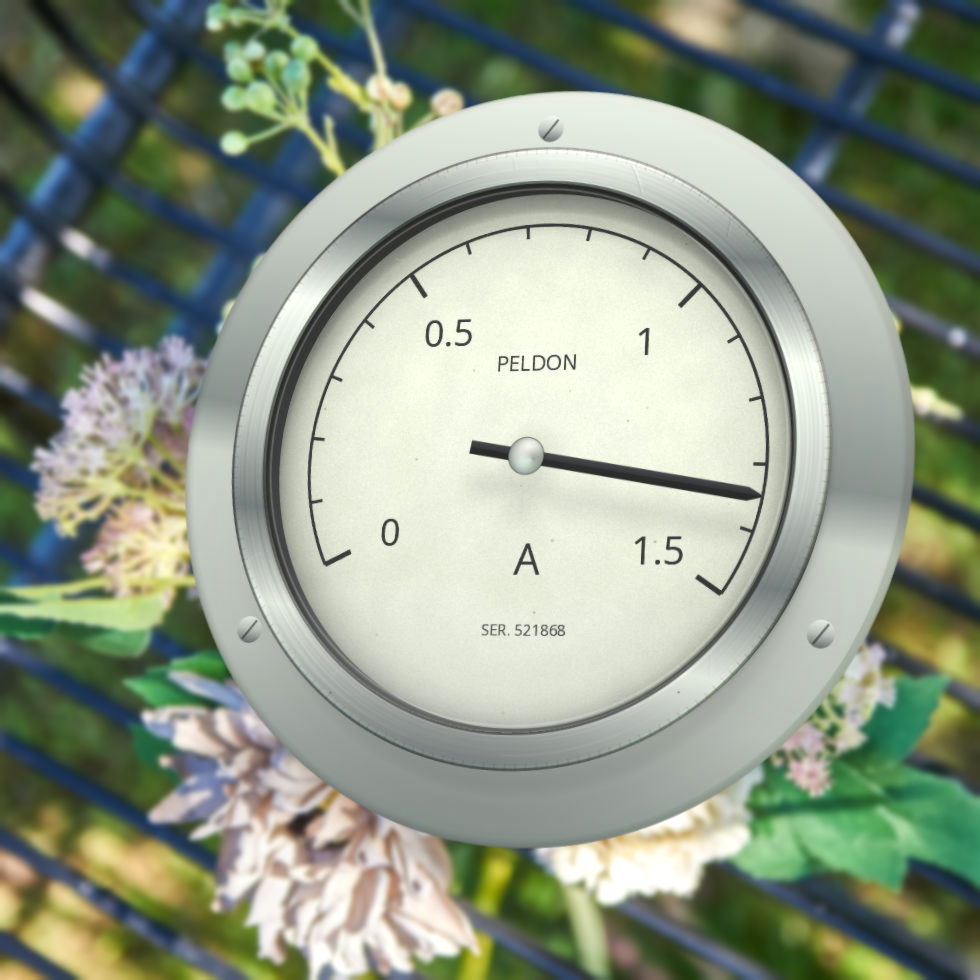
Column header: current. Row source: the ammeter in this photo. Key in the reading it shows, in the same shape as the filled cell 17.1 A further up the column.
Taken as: 1.35 A
